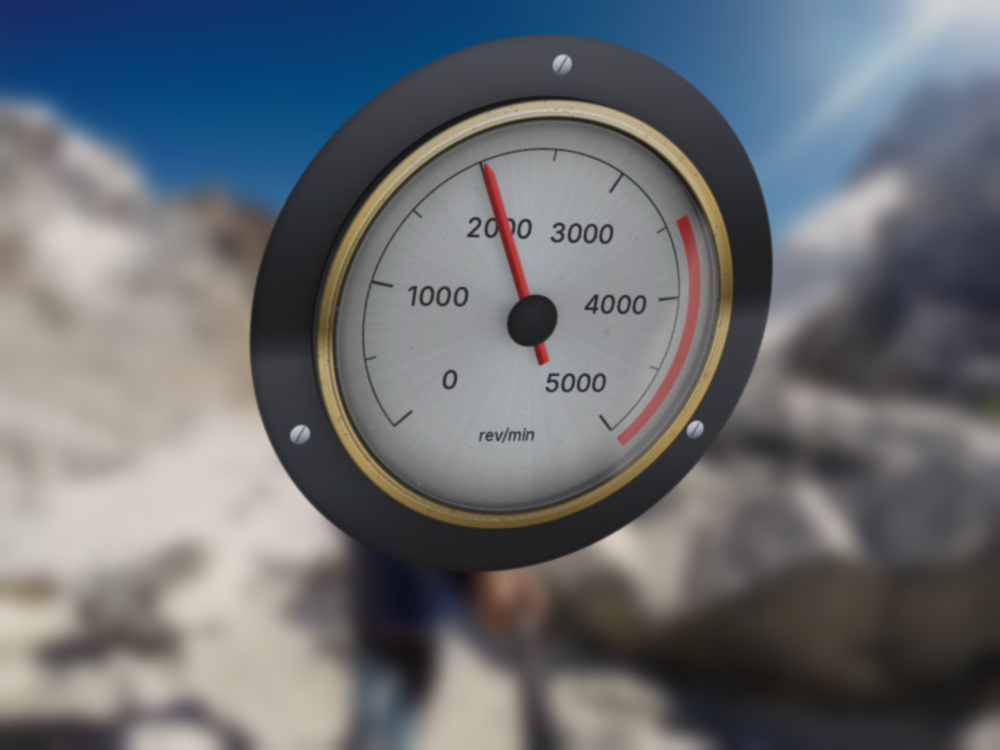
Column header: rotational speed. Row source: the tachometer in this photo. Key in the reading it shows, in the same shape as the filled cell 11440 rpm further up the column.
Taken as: 2000 rpm
